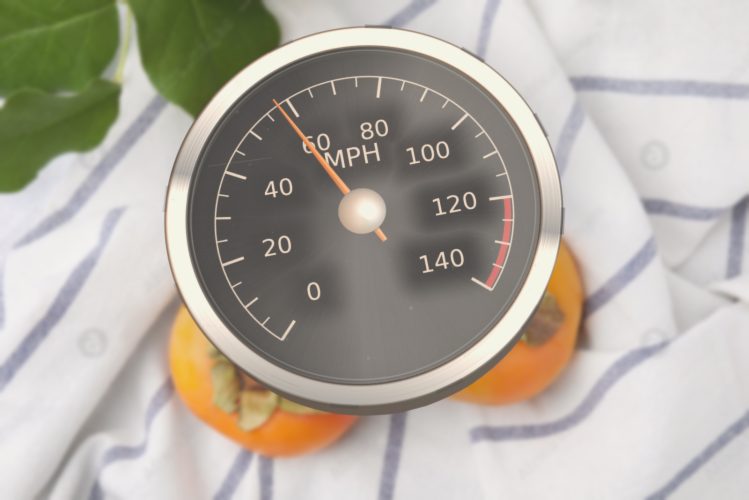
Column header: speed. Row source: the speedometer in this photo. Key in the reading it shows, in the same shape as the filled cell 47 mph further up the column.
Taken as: 57.5 mph
